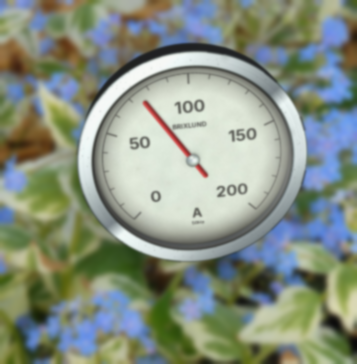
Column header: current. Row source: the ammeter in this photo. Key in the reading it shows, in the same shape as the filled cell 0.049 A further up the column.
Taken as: 75 A
